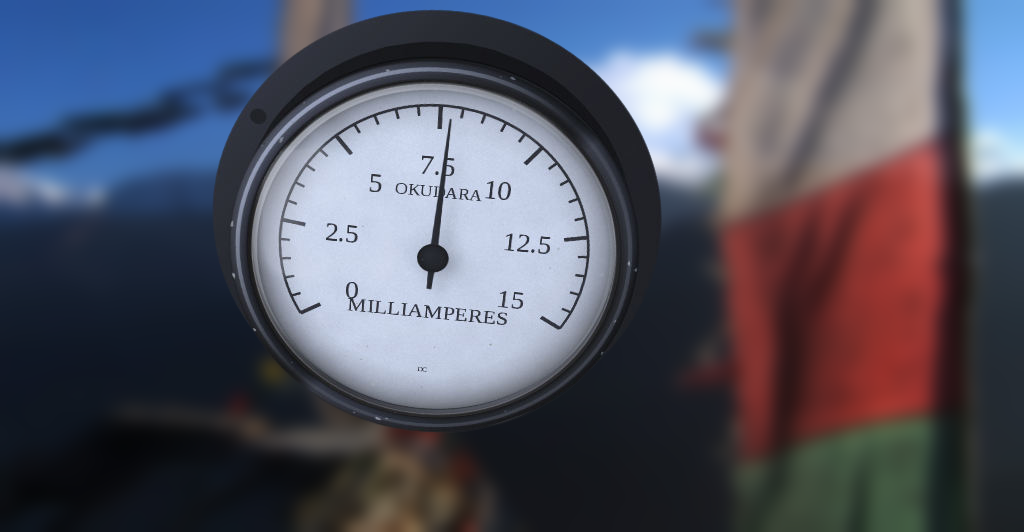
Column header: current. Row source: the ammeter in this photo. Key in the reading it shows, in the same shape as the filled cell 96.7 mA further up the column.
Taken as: 7.75 mA
